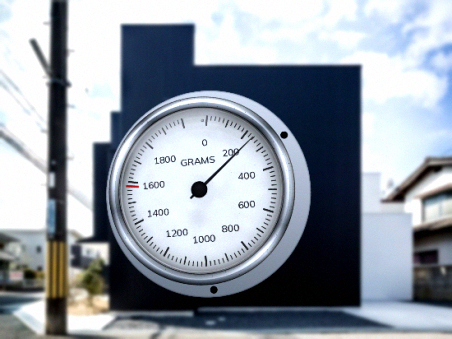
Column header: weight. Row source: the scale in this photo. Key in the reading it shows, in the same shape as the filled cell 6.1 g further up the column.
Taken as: 240 g
